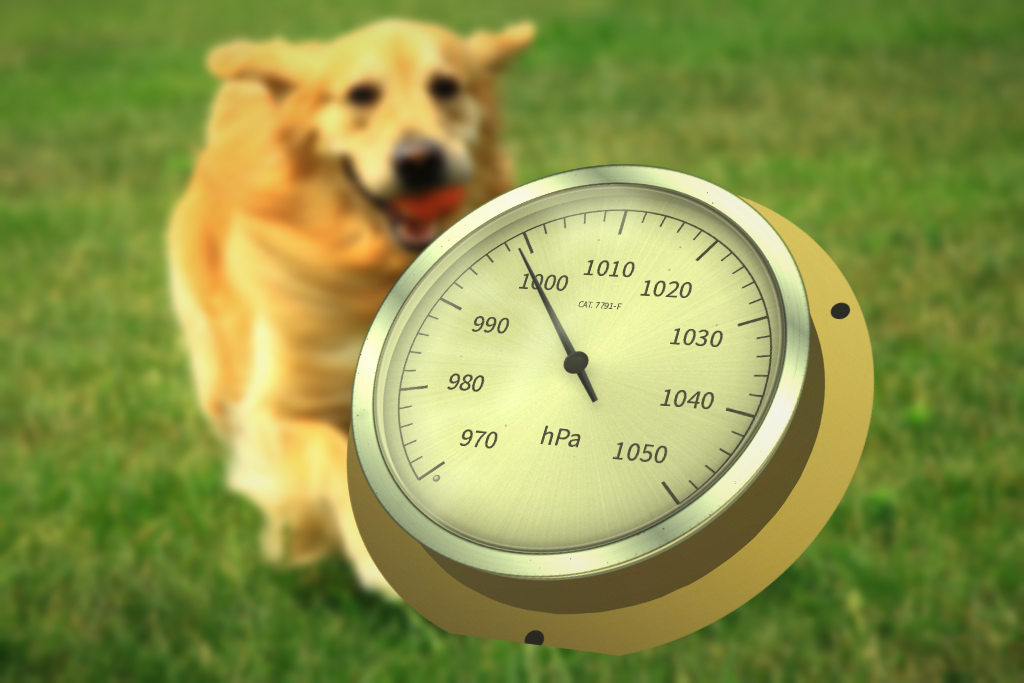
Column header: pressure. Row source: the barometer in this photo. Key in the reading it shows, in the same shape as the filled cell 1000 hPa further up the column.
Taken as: 999 hPa
